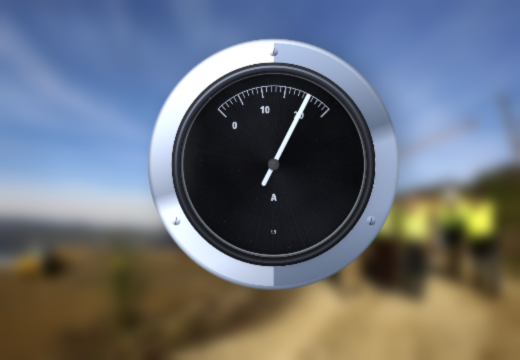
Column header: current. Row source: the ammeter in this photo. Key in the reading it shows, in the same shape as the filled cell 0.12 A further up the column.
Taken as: 20 A
